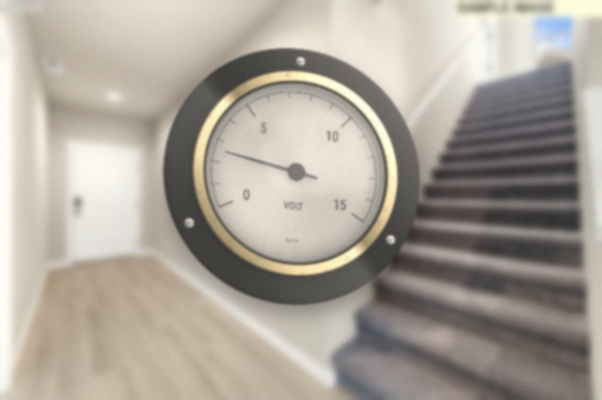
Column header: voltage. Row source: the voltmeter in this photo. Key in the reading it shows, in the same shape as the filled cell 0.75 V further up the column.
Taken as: 2.5 V
